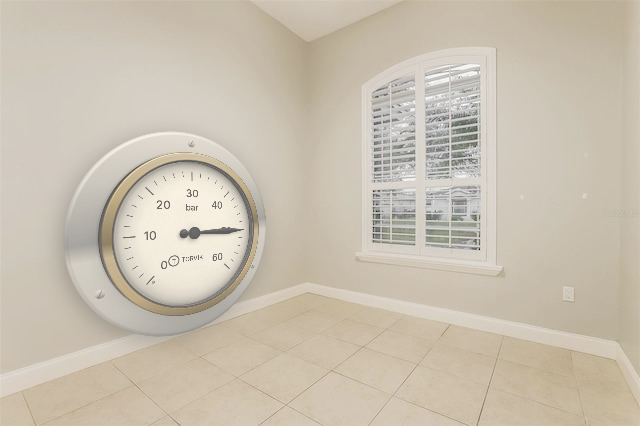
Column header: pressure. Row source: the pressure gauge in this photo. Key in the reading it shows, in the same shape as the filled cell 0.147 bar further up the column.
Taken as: 50 bar
